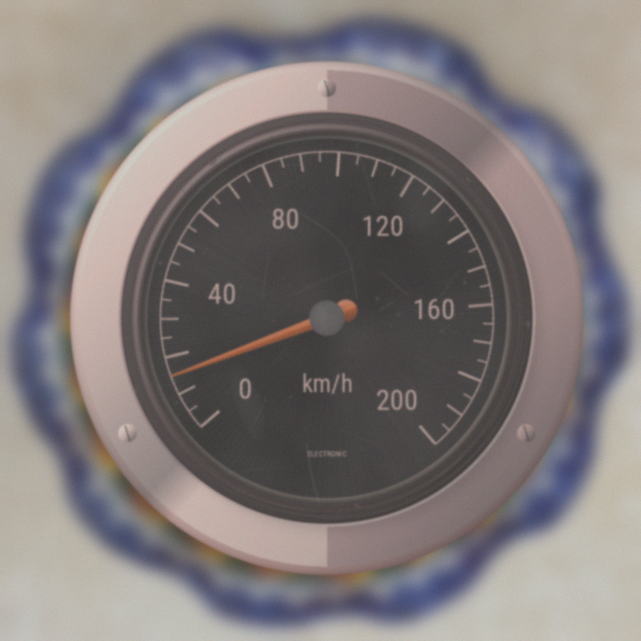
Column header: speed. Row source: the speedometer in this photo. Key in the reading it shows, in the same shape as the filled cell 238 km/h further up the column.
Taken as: 15 km/h
